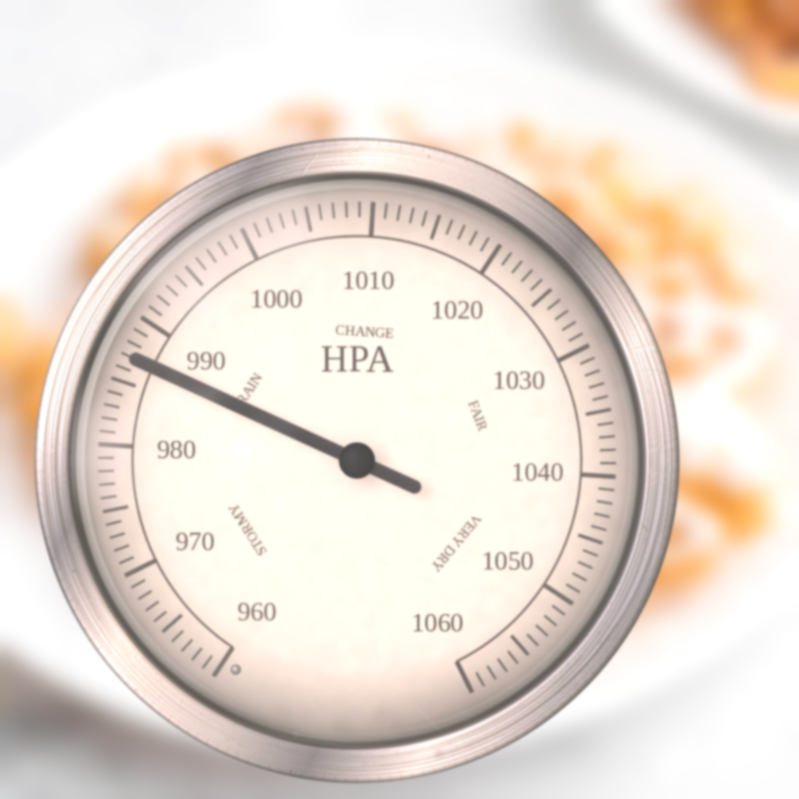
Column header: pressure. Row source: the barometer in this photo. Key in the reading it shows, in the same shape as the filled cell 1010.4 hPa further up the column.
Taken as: 987 hPa
